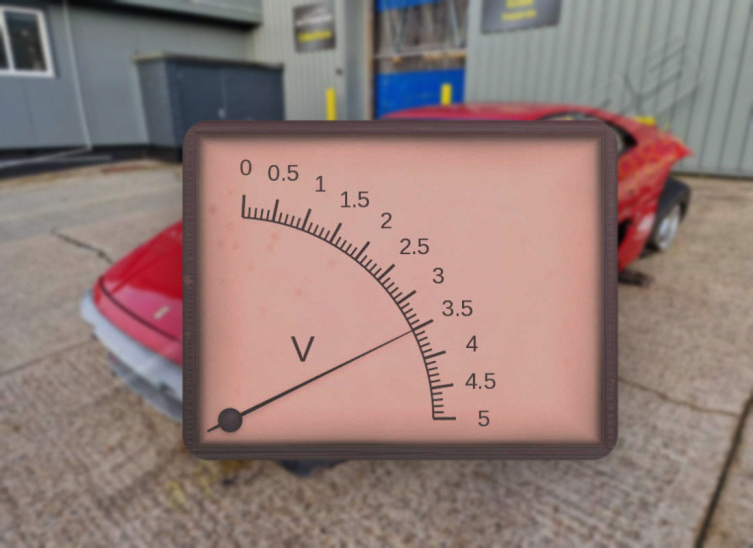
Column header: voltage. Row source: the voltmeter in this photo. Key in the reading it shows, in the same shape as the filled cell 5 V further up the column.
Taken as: 3.5 V
